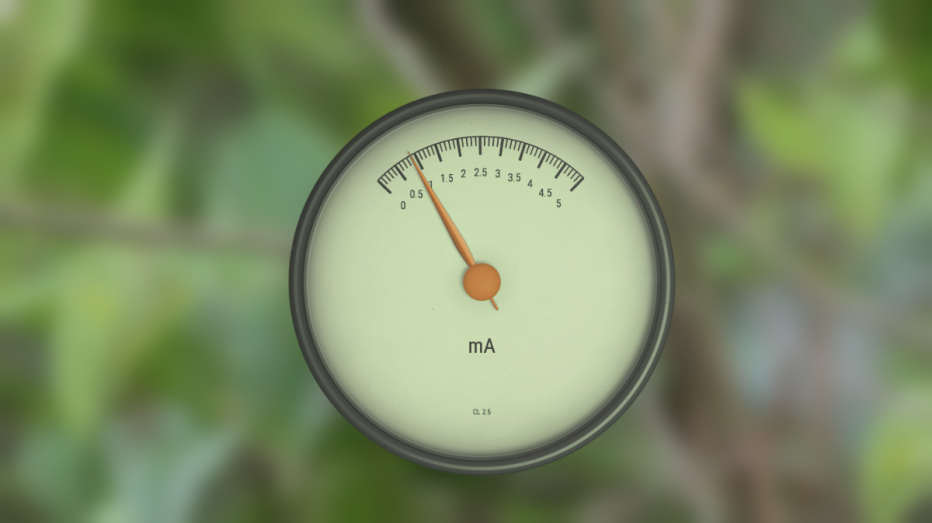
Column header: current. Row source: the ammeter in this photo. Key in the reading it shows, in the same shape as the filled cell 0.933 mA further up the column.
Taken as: 0.9 mA
